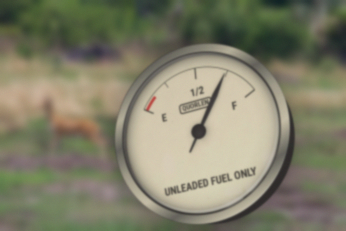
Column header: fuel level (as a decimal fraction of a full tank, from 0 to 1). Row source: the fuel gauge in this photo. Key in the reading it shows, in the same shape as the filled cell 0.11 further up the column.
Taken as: 0.75
